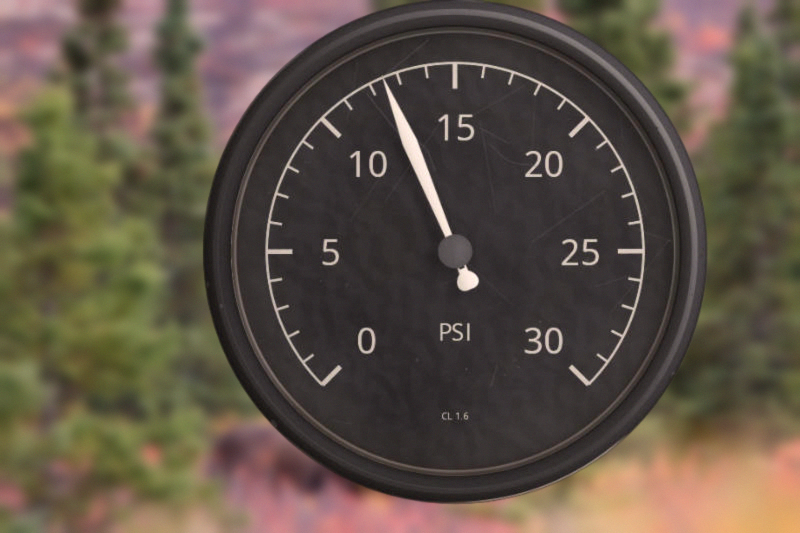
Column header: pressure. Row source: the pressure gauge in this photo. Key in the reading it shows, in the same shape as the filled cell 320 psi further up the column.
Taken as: 12.5 psi
